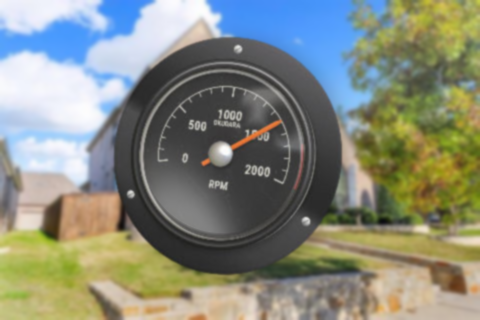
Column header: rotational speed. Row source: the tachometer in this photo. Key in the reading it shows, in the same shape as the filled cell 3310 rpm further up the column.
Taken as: 1500 rpm
